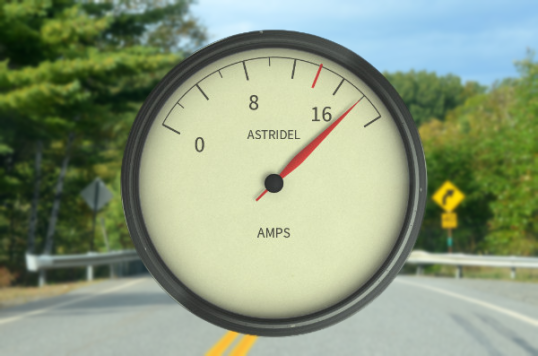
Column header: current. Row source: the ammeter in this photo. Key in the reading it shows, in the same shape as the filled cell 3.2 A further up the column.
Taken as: 18 A
